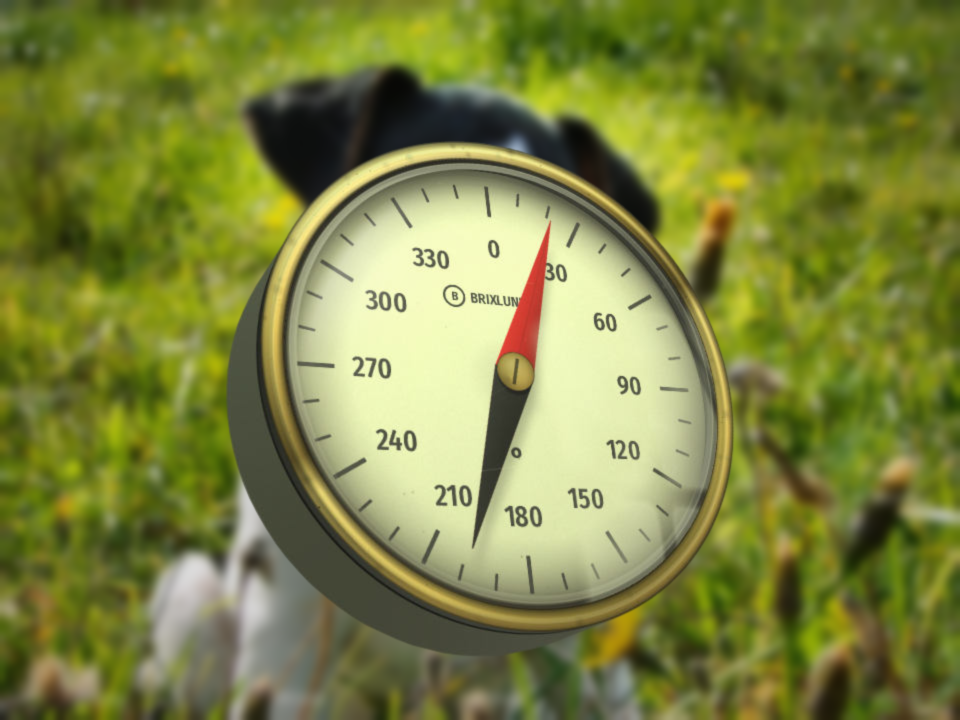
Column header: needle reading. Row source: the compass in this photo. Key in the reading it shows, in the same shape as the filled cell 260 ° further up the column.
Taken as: 20 °
